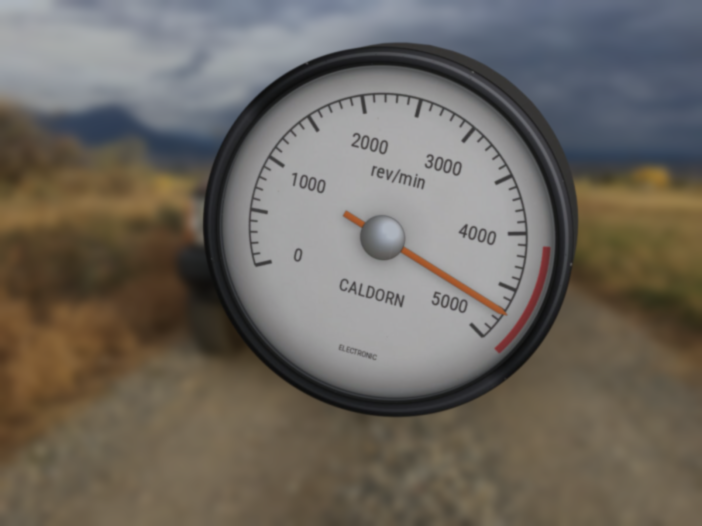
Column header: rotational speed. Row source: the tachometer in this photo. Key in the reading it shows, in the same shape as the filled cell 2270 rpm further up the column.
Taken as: 4700 rpm
